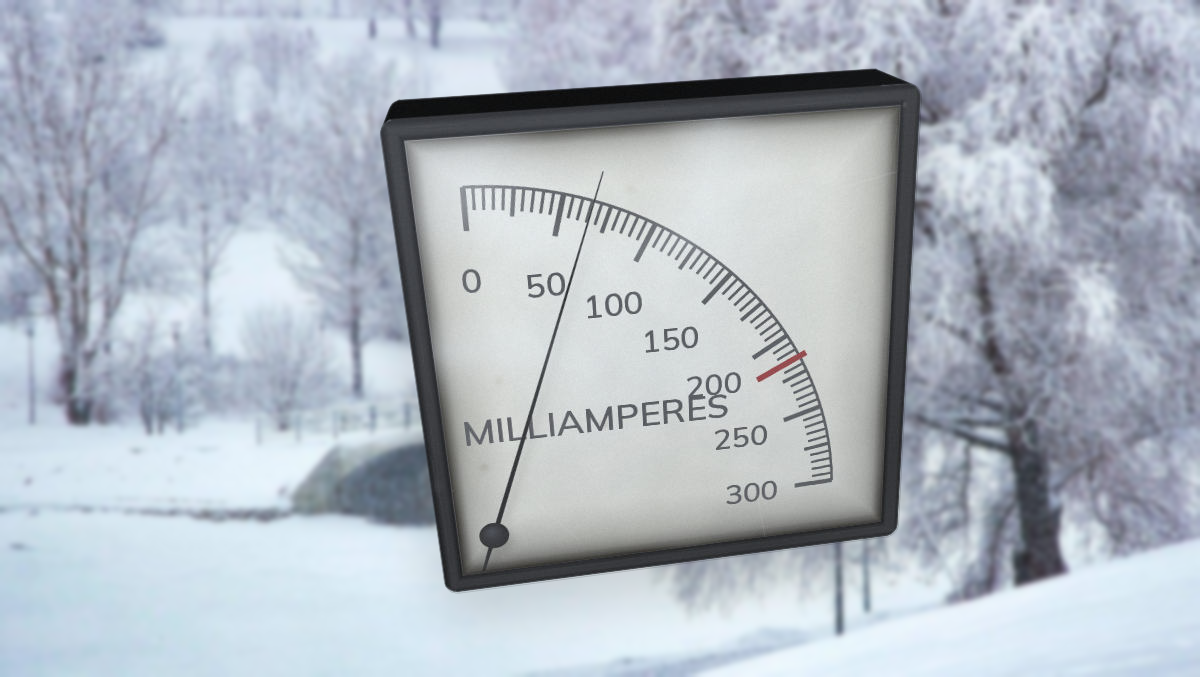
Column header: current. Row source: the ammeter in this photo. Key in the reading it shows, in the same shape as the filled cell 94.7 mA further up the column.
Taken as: 65 mA
